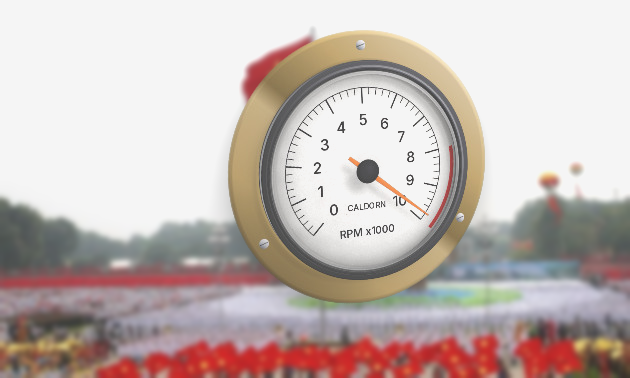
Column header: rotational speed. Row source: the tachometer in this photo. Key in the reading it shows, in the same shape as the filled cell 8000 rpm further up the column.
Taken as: 9800 rpm
